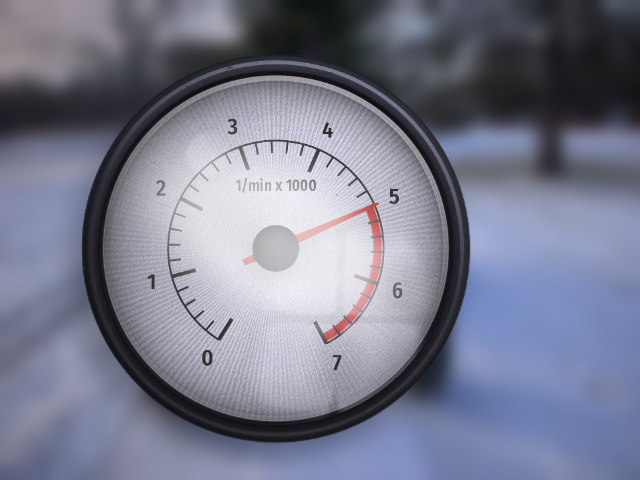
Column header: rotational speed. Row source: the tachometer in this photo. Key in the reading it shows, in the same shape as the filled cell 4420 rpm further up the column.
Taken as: 5000 rpm
